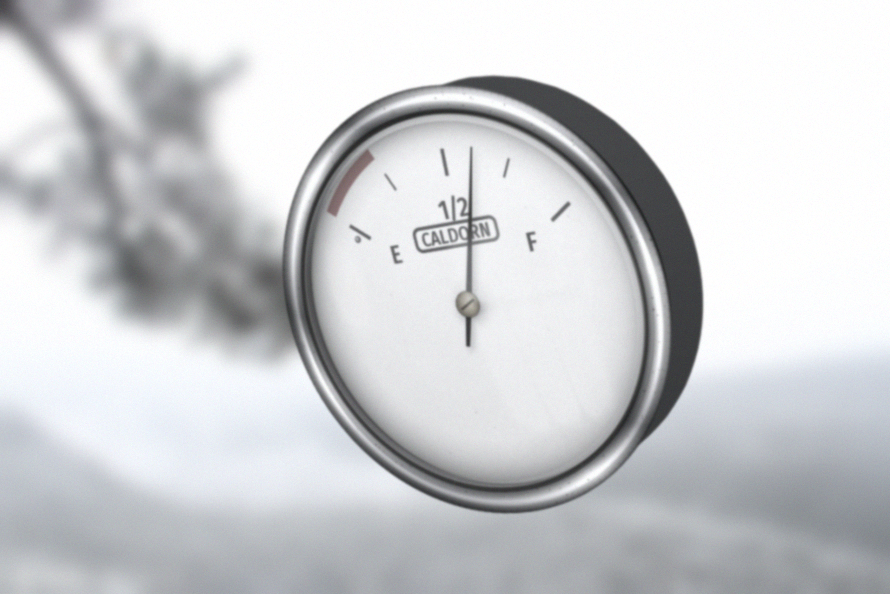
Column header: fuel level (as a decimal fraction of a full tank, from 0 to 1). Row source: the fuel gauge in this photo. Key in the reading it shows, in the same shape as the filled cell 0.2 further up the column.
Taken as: 0.625
